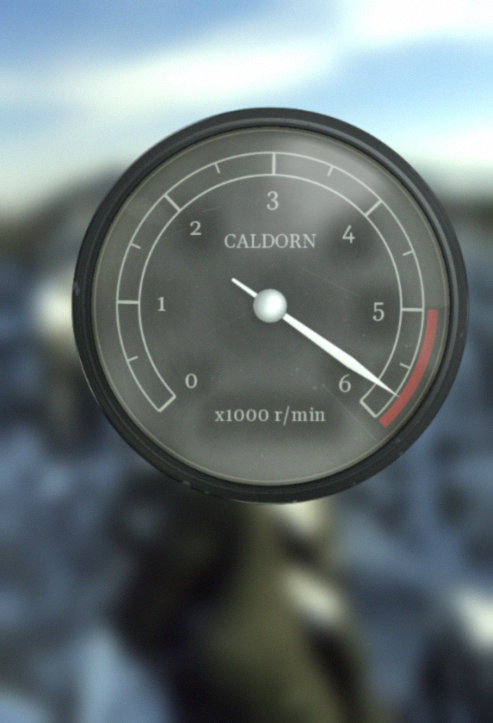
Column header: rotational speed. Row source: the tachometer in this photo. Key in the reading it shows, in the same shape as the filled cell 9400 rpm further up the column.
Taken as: 5750 rpm
